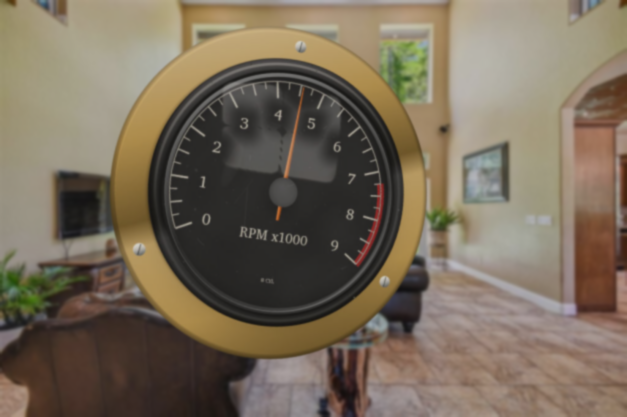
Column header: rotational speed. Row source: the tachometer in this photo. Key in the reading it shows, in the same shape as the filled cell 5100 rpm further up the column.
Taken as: 4500 rpm
